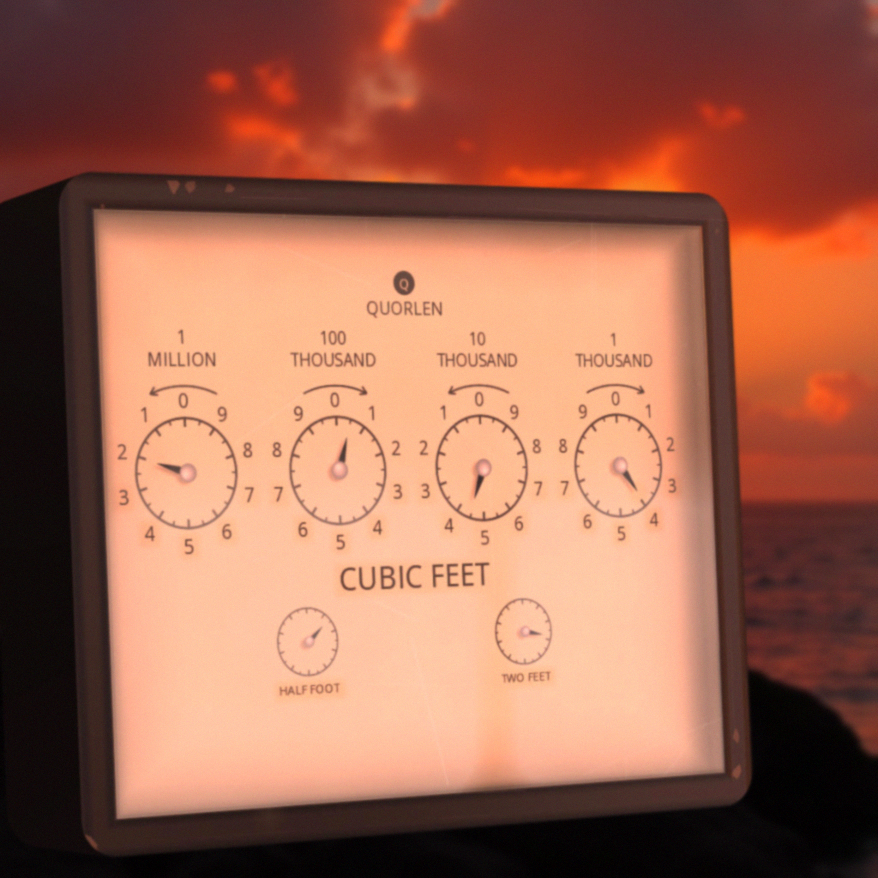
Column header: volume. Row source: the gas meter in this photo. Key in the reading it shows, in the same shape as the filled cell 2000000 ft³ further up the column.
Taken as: 204400 ft³
